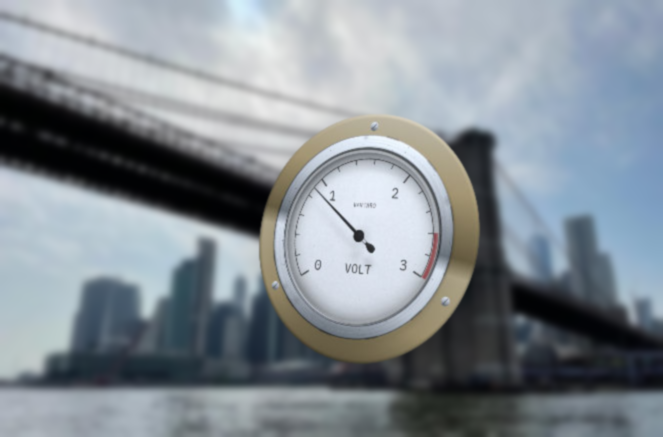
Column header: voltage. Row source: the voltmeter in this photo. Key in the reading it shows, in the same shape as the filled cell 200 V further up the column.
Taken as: 0.9 V
